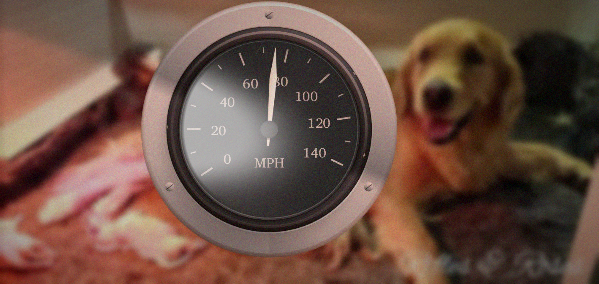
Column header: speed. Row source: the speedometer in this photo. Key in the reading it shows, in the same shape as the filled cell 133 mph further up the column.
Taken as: 75 mph
